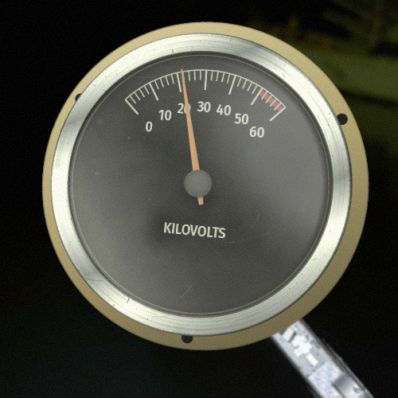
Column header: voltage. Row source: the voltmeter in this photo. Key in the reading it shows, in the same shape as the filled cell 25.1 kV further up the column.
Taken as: 22 kV
